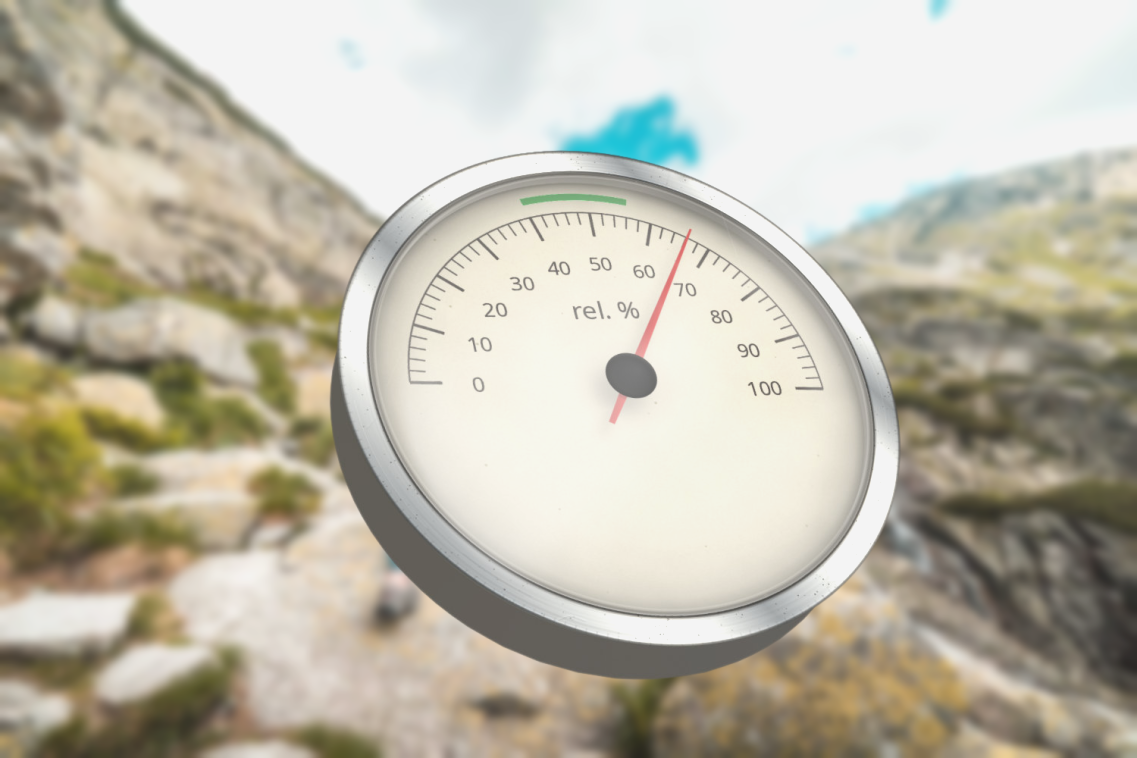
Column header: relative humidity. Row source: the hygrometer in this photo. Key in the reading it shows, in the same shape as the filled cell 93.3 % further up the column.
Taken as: 66 %
